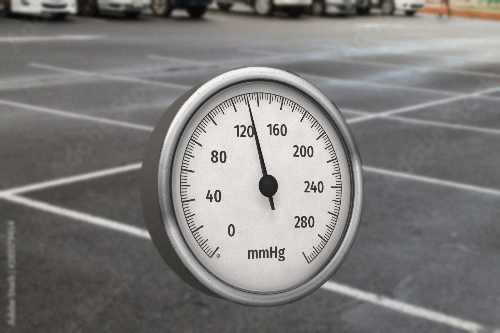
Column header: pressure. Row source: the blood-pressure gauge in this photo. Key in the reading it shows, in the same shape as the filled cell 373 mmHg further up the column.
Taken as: 130 mmHg
